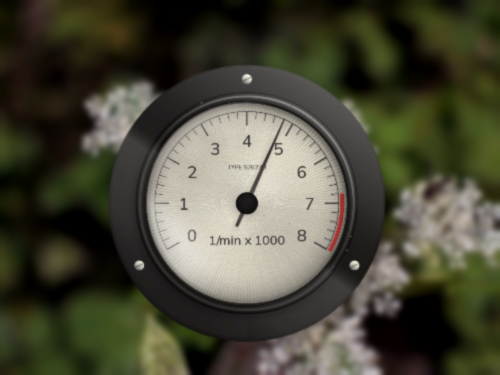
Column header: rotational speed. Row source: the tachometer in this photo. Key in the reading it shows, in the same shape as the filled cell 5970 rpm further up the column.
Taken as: 4800 rpm
